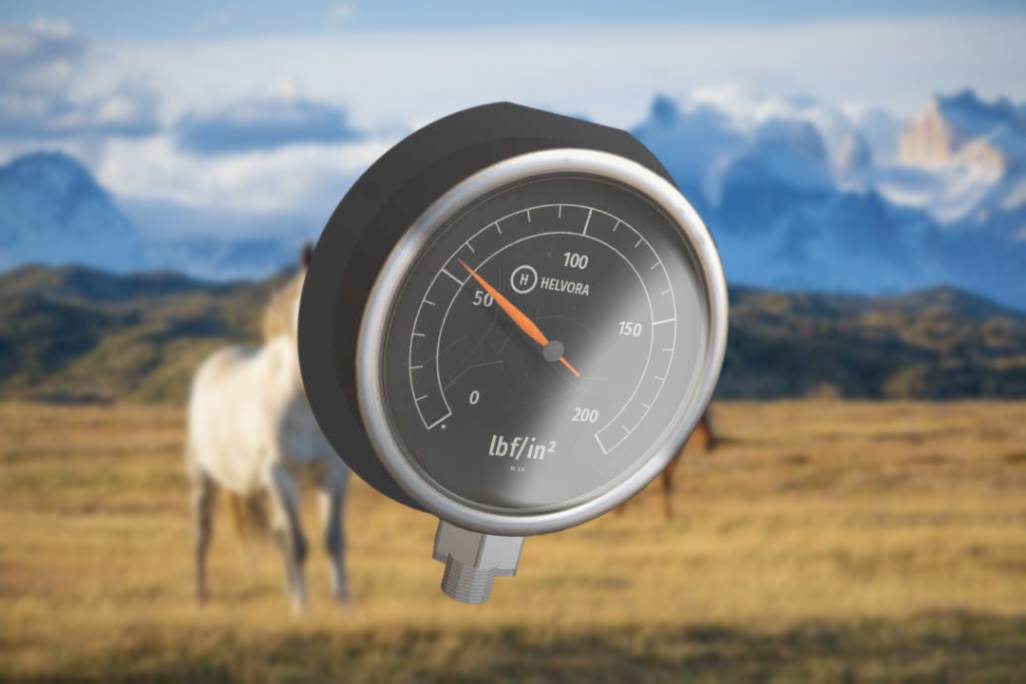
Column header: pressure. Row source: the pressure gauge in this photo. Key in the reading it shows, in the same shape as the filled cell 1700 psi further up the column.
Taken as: 55 psi
